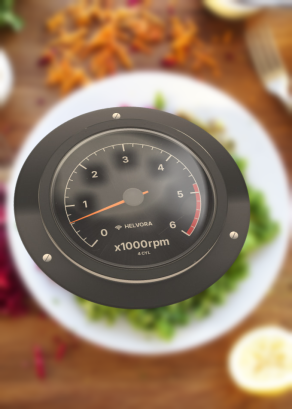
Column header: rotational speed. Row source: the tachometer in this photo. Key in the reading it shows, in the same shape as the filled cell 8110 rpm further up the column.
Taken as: 600 rpm
